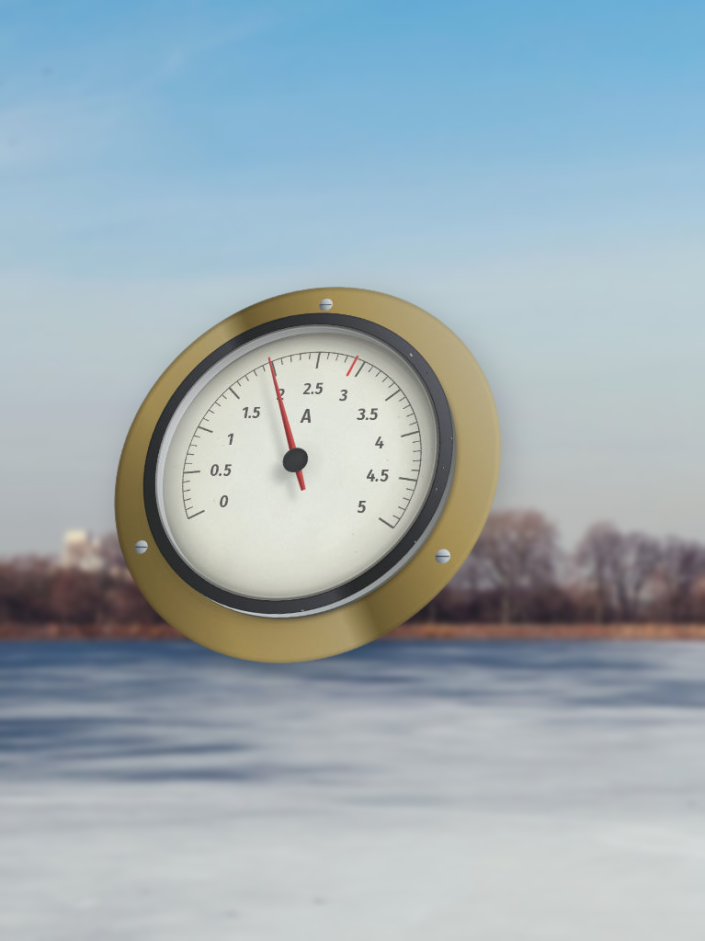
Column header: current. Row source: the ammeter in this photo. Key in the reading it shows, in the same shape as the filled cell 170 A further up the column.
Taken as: 2 A
